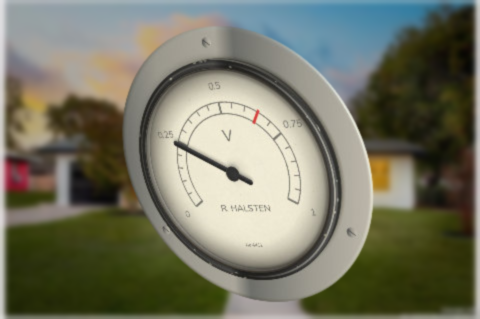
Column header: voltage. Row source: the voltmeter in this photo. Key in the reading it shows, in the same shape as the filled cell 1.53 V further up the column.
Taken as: 0.25 V
